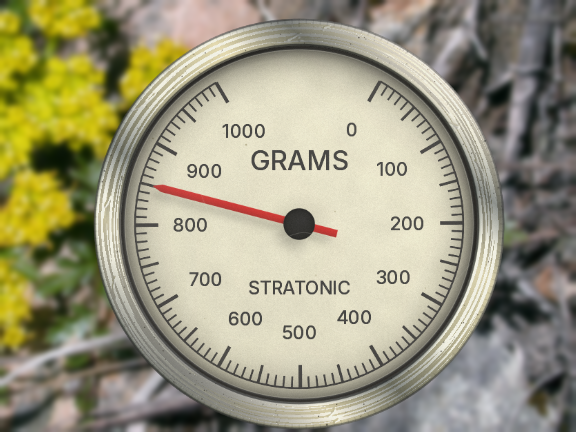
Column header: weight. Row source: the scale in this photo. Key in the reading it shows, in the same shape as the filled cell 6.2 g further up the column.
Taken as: 850 g
